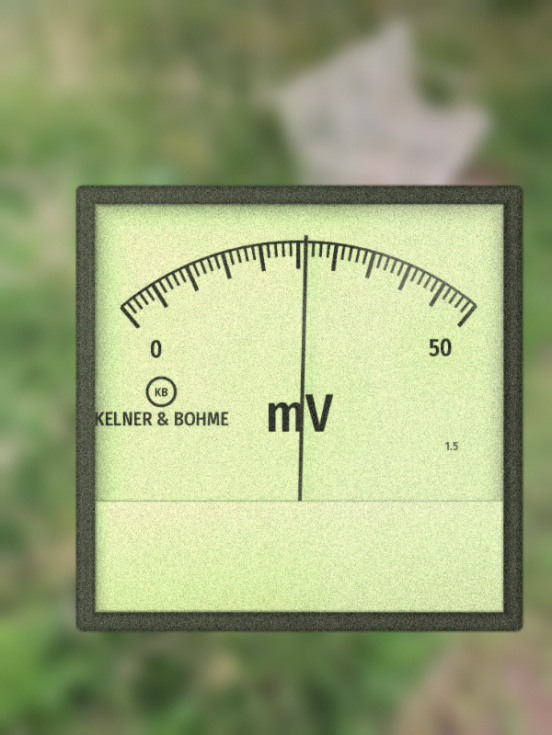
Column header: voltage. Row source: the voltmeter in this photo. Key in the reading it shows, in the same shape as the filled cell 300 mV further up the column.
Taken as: 26 mV
